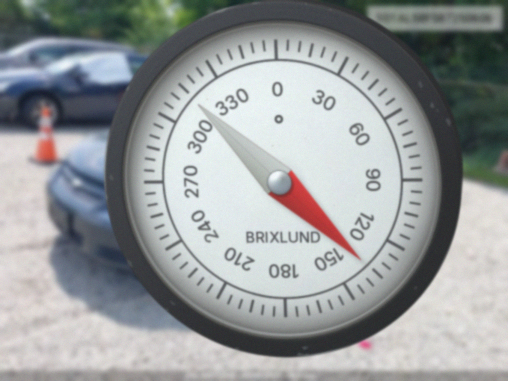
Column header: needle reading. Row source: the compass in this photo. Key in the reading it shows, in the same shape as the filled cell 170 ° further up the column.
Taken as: 135 °
